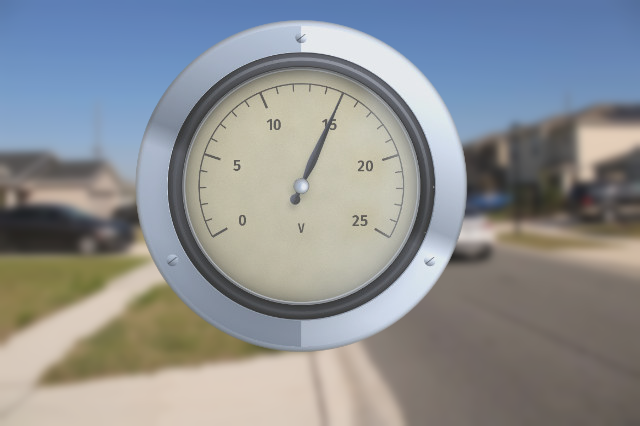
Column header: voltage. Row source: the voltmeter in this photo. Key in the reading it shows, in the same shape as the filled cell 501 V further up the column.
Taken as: 15 V
